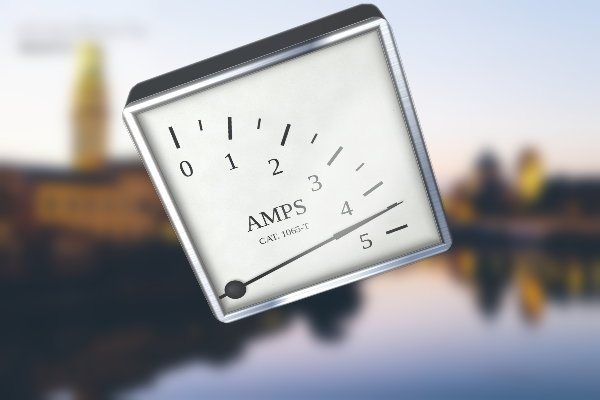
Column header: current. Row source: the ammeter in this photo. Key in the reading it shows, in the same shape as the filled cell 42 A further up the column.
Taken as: 4.5 A
